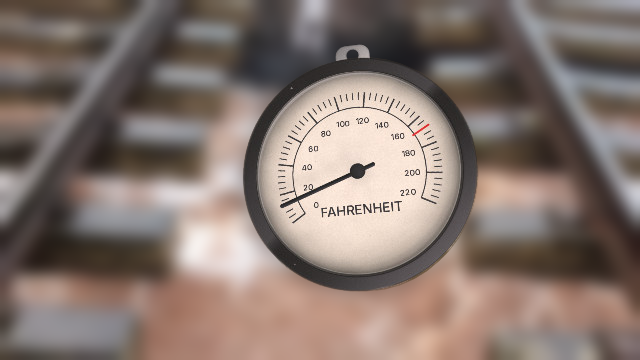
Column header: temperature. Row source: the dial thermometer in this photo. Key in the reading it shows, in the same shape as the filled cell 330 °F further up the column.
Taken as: 12 °F
